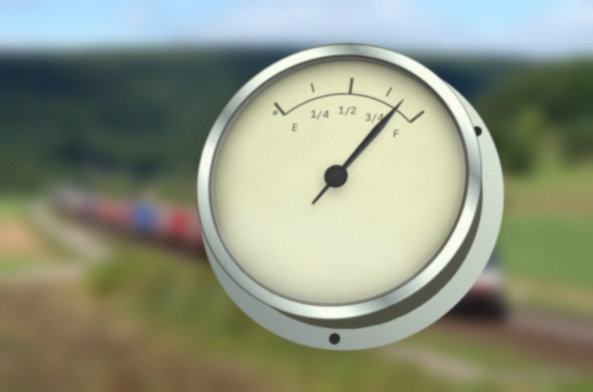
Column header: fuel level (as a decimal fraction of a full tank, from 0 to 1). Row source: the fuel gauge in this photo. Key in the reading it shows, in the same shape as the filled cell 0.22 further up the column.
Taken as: 0.875
